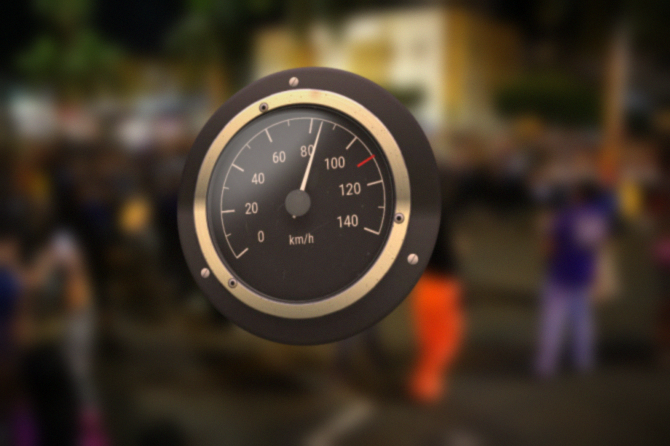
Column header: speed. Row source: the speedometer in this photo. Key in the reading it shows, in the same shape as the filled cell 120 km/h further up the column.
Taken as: 85 km/h
